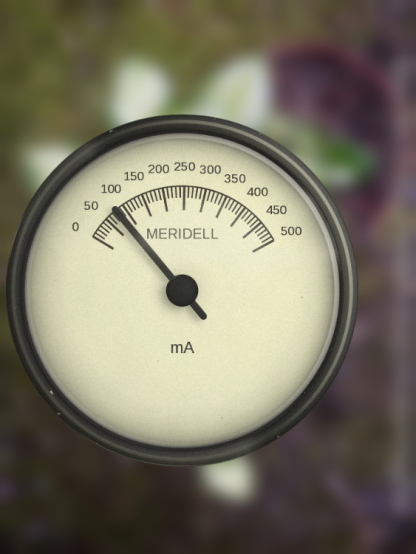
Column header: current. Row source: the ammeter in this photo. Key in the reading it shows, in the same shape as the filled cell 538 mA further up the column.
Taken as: 80 mA
